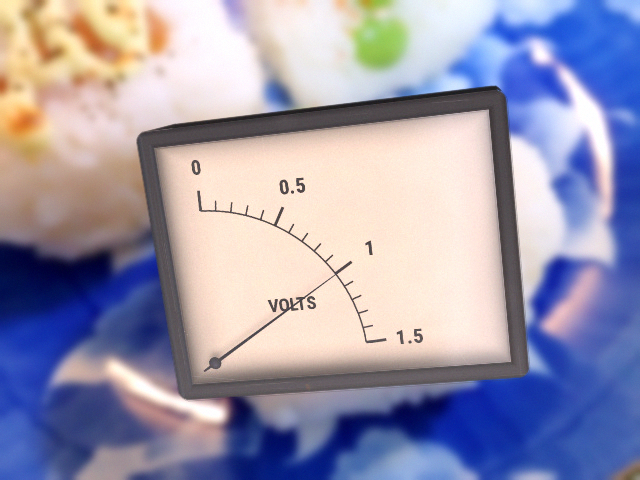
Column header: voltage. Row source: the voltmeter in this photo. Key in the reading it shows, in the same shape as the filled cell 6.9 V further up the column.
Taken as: 1 V
